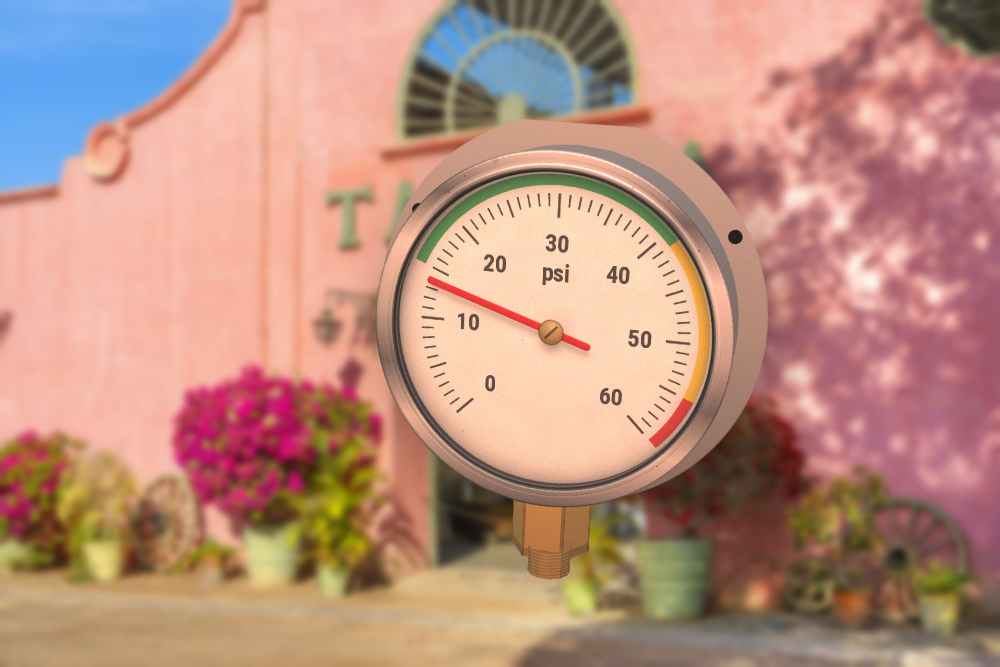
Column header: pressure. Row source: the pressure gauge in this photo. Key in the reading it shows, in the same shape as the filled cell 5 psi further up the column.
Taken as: 14 psi
